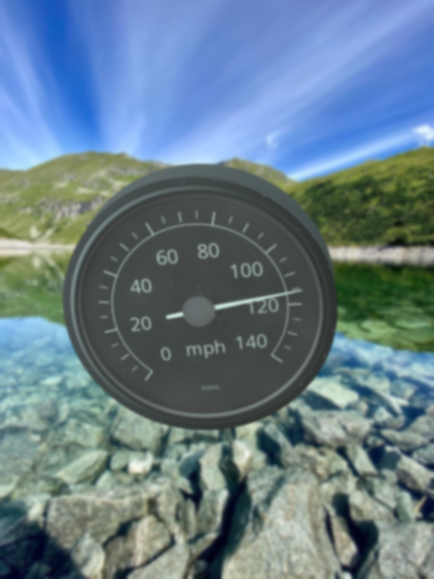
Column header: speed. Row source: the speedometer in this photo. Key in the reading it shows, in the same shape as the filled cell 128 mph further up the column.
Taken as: 115 mph
